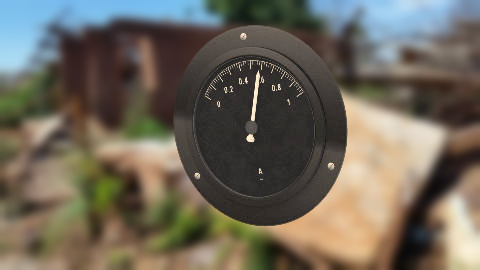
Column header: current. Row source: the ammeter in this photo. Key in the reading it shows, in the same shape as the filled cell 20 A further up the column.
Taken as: 0.6 A
